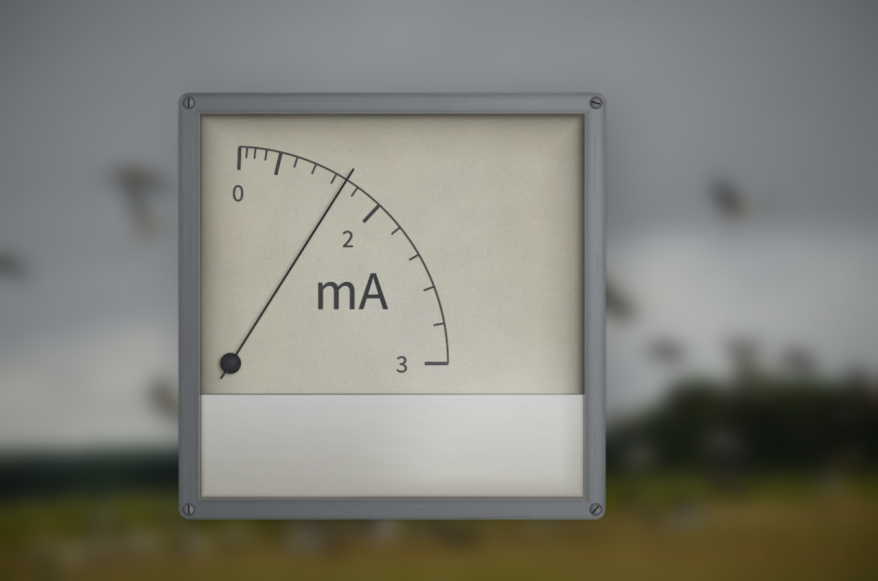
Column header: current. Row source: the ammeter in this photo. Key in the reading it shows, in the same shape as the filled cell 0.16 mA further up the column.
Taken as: 1.7 mA
